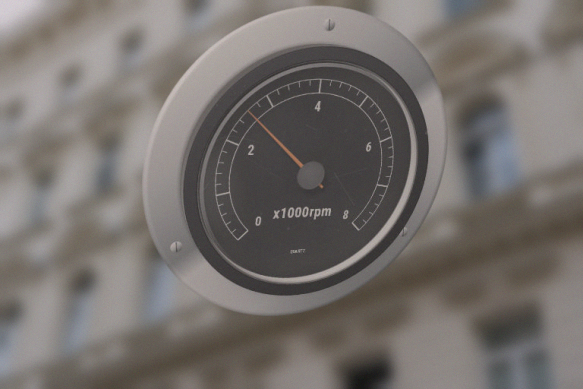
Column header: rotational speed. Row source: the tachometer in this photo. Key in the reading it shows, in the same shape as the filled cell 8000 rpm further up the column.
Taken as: 2600 rpm
